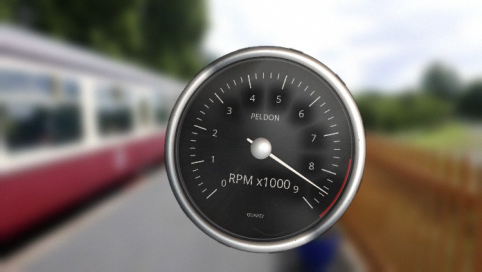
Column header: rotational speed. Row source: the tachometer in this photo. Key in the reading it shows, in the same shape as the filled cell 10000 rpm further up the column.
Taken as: 8500 rpm
